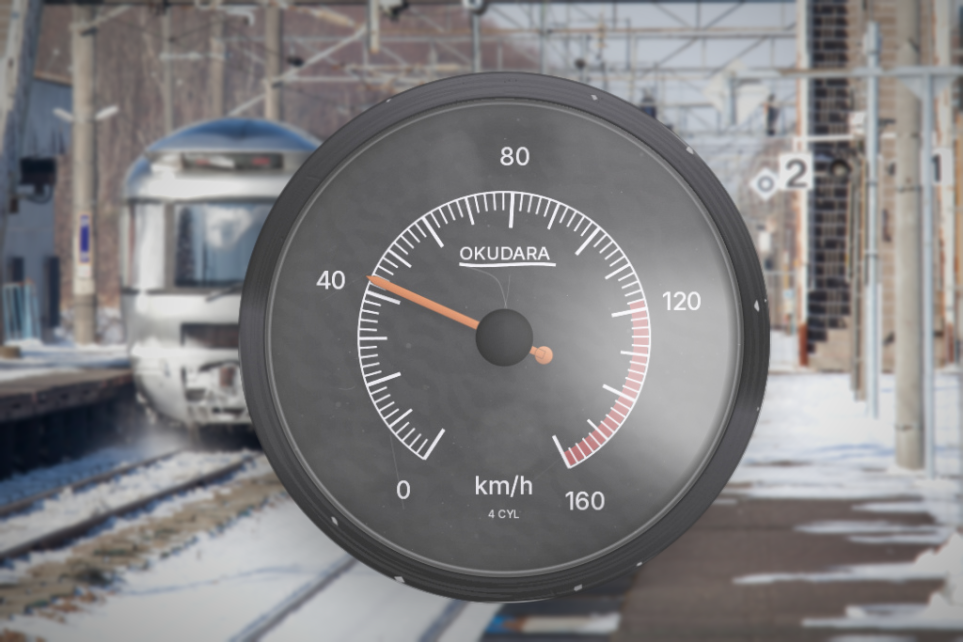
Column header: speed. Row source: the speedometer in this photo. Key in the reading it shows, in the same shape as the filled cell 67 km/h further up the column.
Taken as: 43 km/h
